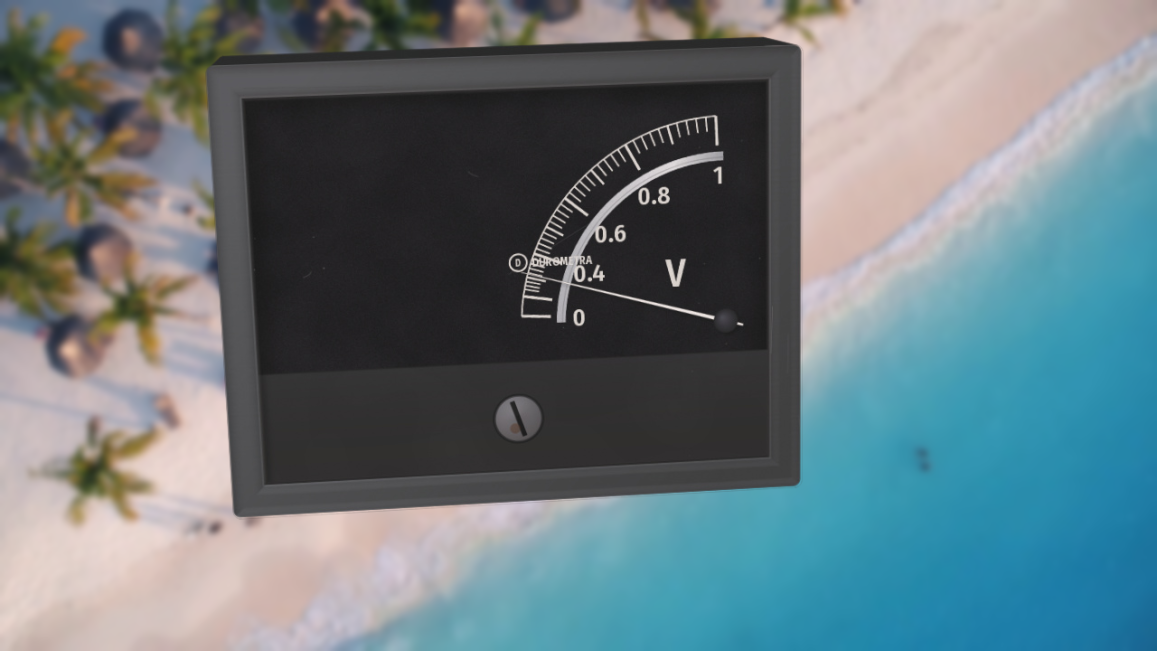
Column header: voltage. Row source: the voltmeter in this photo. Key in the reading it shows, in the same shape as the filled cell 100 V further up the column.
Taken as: 0.32 V
